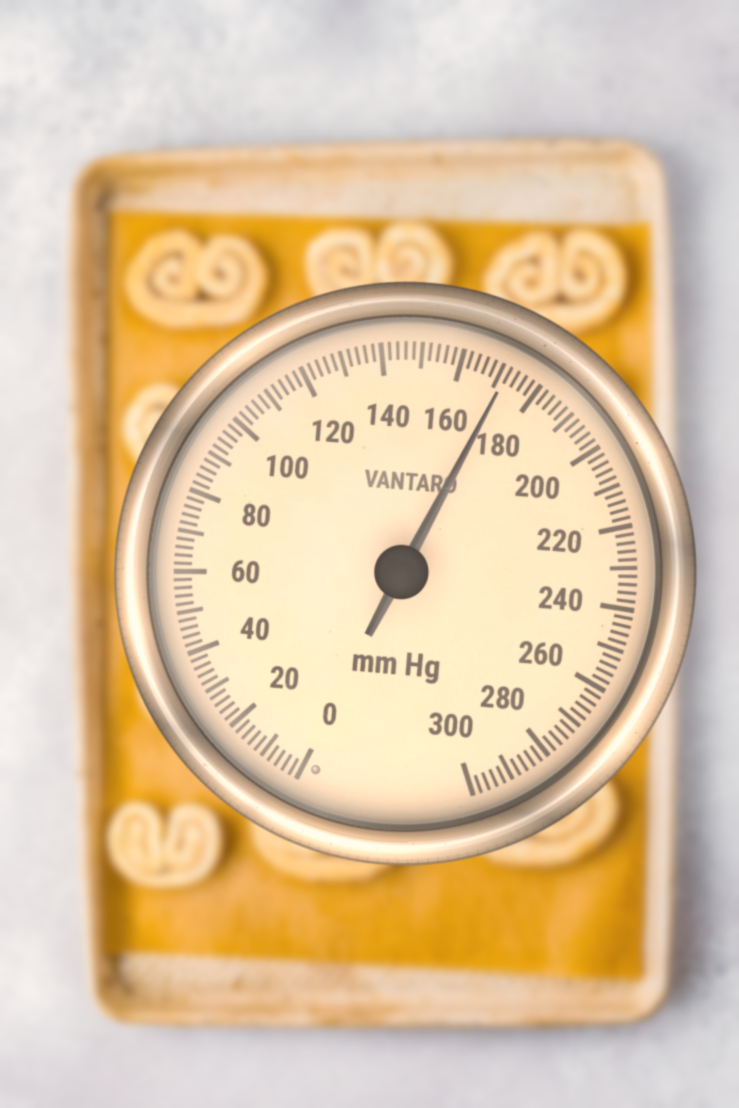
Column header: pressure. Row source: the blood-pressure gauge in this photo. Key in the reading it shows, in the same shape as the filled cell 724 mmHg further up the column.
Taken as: 172 mmHg
